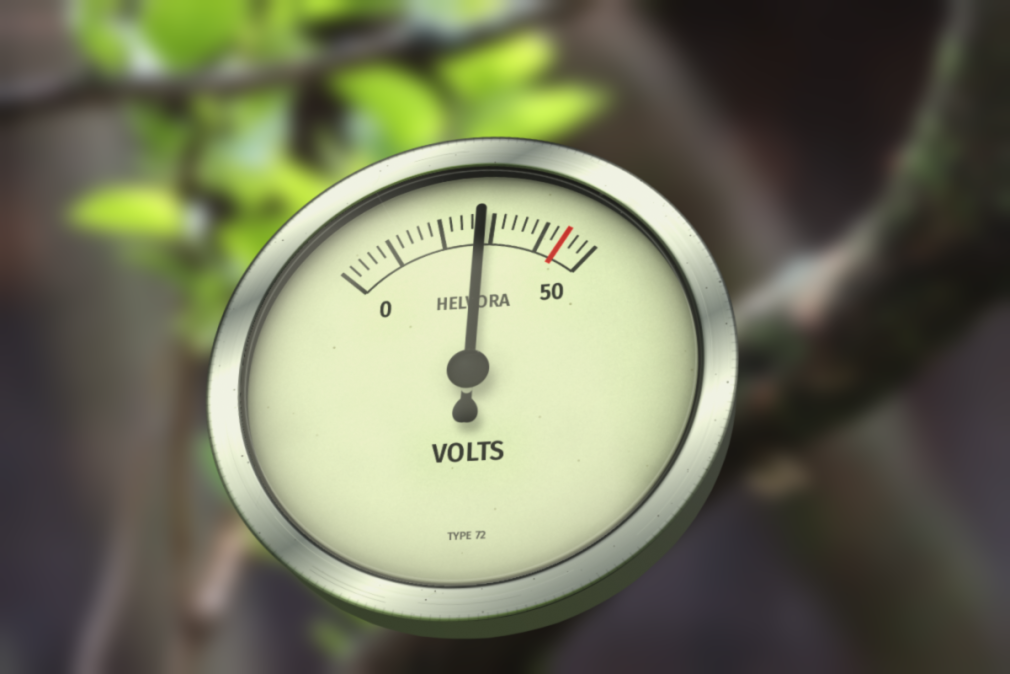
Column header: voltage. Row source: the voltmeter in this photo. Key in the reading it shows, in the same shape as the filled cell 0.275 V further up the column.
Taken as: 28 V
